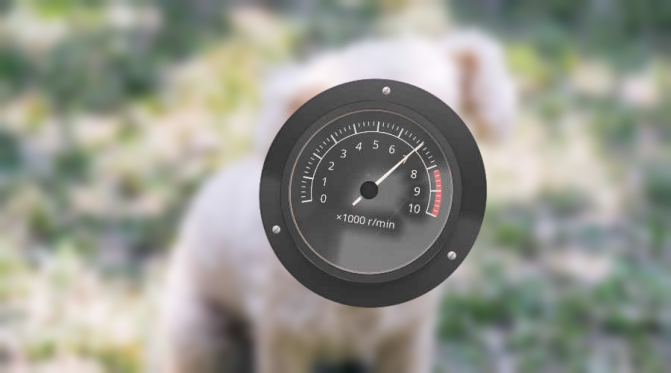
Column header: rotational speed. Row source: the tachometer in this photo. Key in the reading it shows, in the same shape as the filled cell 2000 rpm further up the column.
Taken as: 7000 rpm
